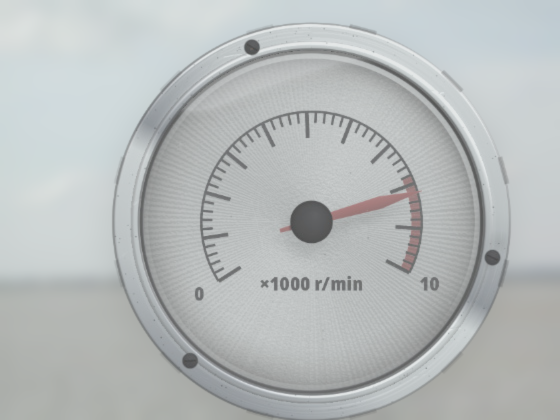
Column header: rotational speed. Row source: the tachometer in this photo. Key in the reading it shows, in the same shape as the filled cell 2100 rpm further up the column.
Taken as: 8200 rpm
